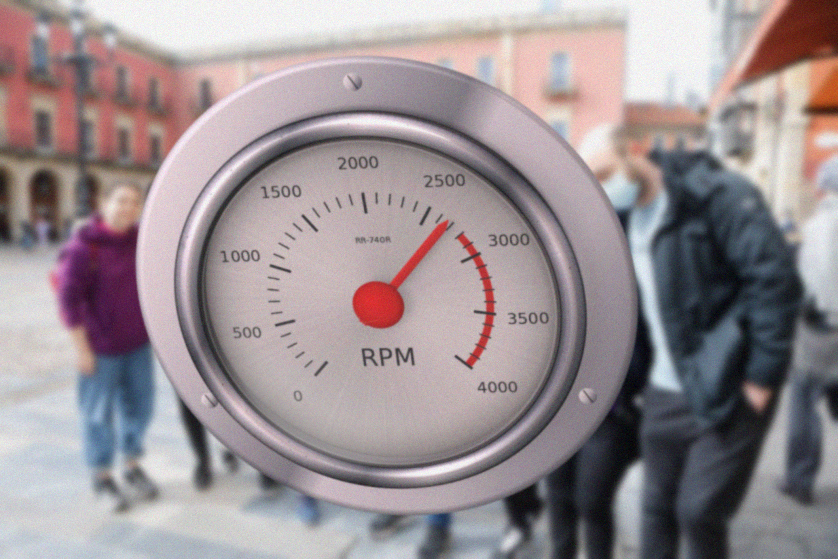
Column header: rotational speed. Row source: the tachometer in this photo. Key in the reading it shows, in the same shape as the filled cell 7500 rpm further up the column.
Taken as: 2650 rpm
